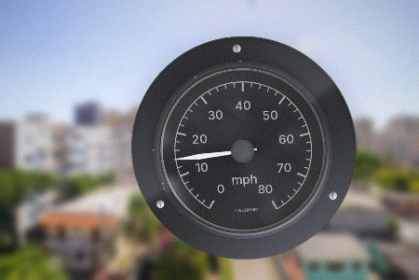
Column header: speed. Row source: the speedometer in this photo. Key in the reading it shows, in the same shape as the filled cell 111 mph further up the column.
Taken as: 14 mph
